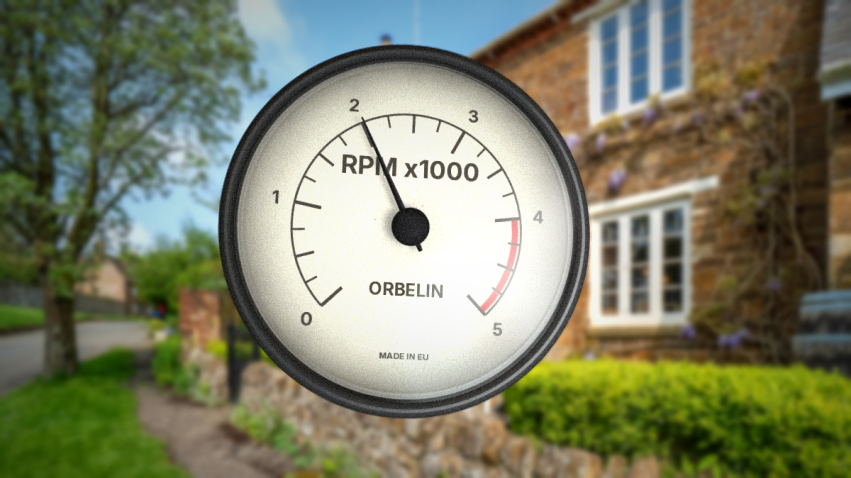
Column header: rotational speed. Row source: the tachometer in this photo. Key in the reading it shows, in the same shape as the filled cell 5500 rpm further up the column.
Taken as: 2000 rpm
